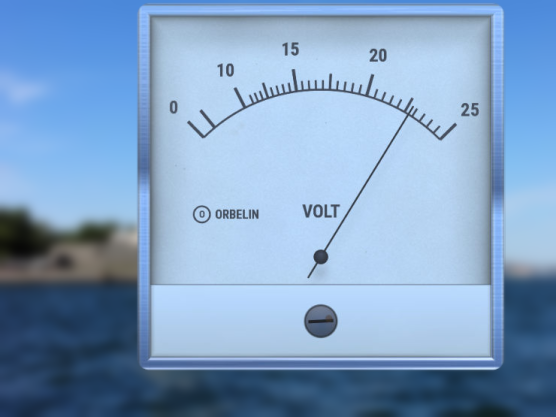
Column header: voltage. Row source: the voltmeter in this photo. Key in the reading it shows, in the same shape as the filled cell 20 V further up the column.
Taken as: 22.75 V
